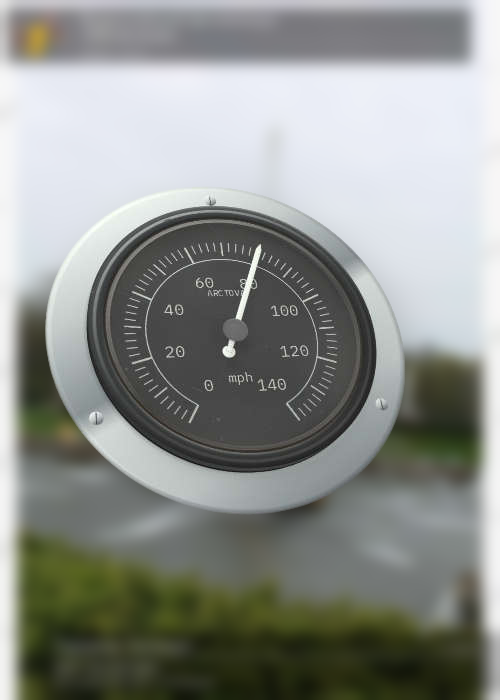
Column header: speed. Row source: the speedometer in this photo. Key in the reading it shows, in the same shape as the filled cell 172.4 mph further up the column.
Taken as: 80 mph
